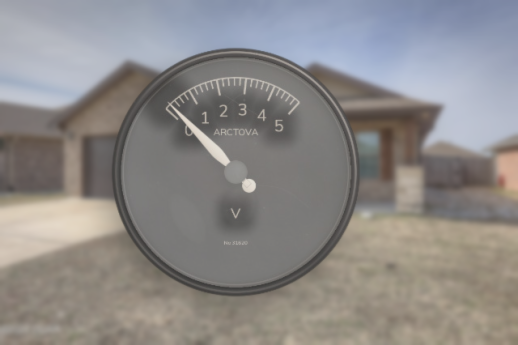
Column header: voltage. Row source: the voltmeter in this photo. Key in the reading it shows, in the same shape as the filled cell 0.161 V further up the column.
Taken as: 0.2 V
